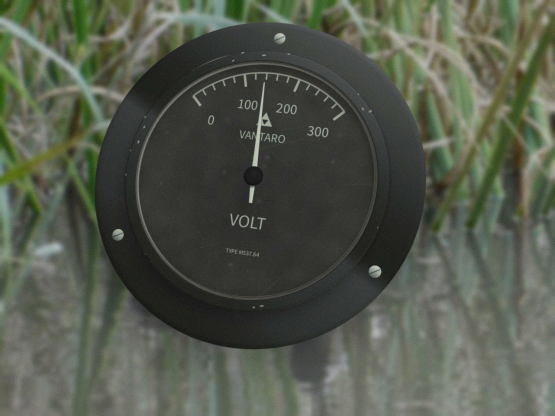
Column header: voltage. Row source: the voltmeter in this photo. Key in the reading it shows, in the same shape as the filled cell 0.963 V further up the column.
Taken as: 140 V
